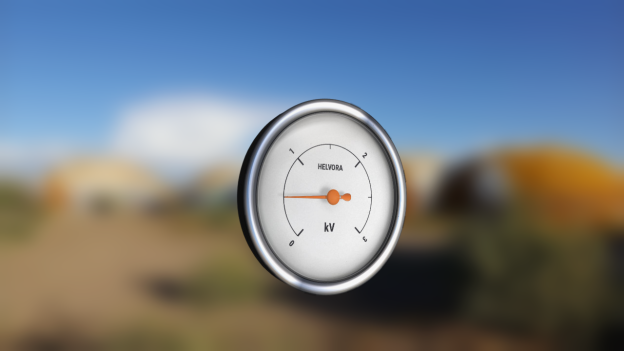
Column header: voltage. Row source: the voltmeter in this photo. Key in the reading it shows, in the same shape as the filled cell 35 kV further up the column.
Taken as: 0.5 kV
